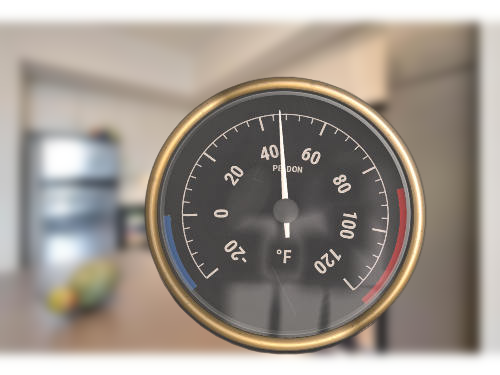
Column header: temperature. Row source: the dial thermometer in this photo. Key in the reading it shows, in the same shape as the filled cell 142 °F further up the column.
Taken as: 46 °F
